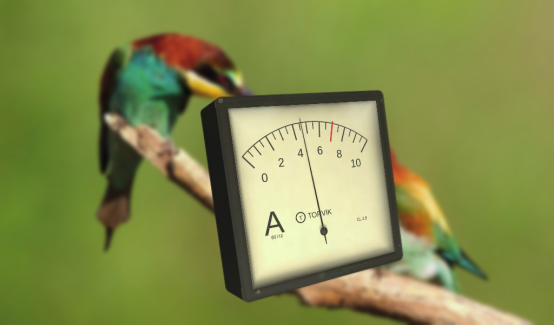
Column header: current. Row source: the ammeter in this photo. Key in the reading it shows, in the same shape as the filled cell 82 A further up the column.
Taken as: 4.5 A
